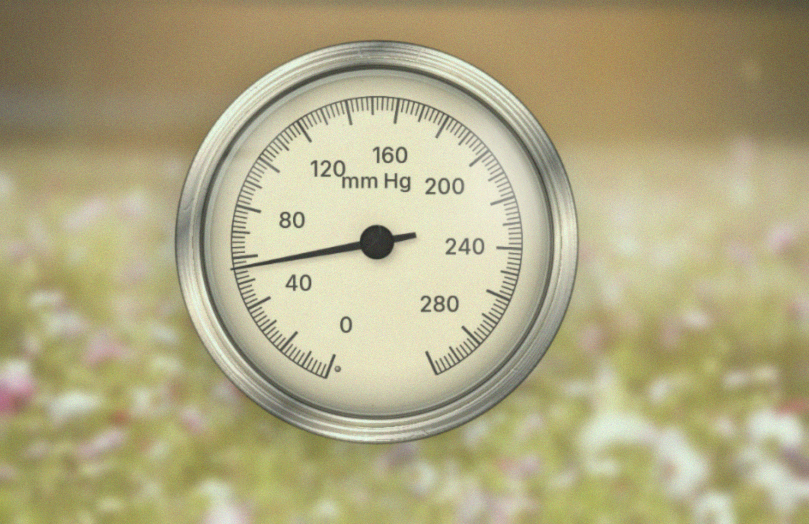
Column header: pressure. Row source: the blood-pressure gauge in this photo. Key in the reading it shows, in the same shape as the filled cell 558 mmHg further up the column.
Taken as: 56 mmHg
